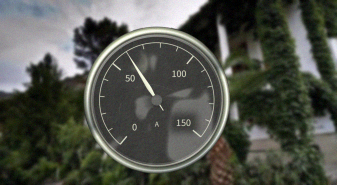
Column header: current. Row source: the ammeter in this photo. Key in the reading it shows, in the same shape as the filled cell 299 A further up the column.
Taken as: 60 A
